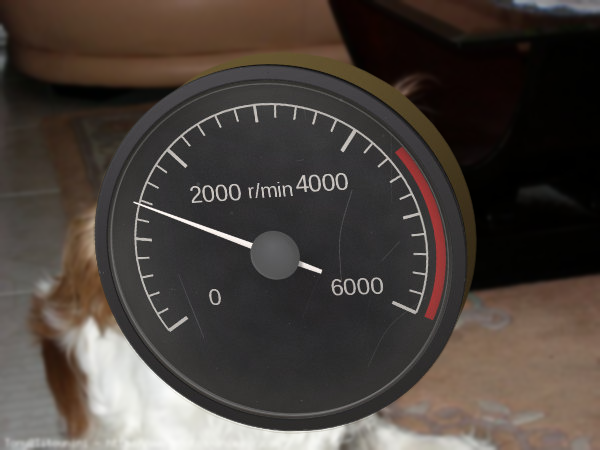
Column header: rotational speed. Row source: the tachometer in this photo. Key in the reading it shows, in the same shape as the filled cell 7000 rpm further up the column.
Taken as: 1400 rpm
